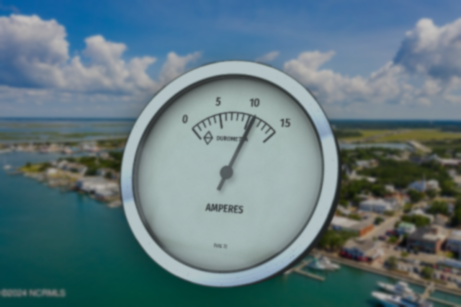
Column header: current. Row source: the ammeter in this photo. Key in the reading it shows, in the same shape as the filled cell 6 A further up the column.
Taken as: 11 A
